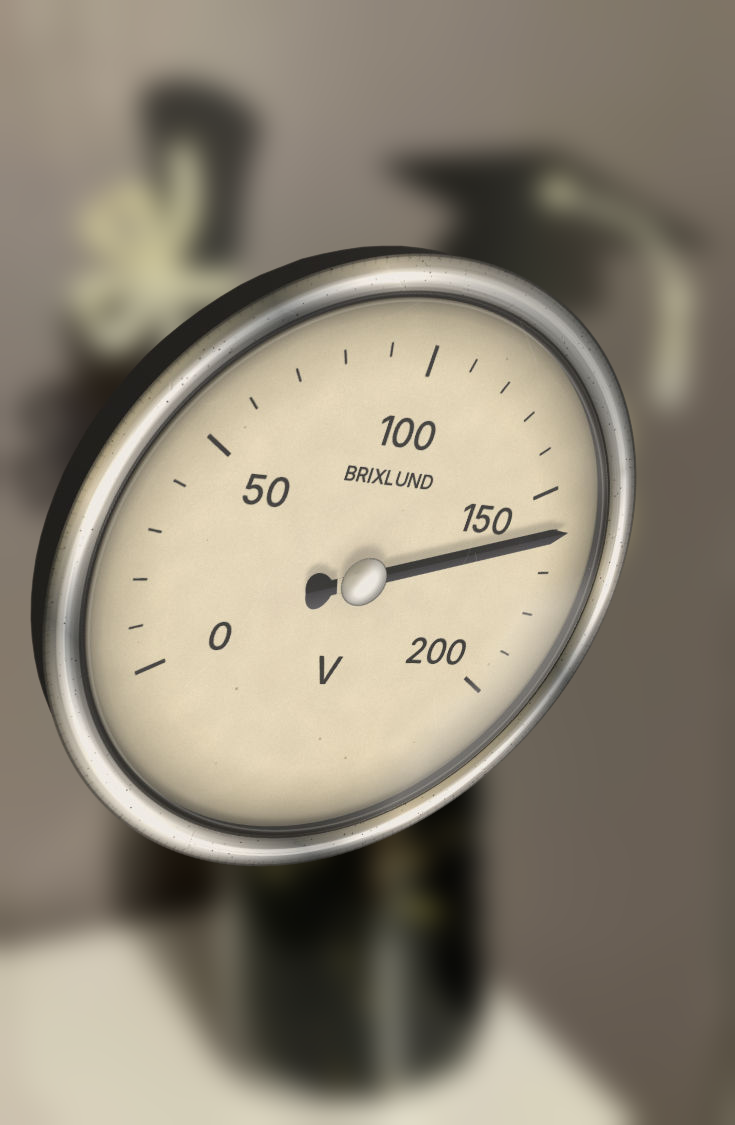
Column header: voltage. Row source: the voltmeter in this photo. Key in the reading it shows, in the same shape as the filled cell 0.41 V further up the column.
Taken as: 160 V
